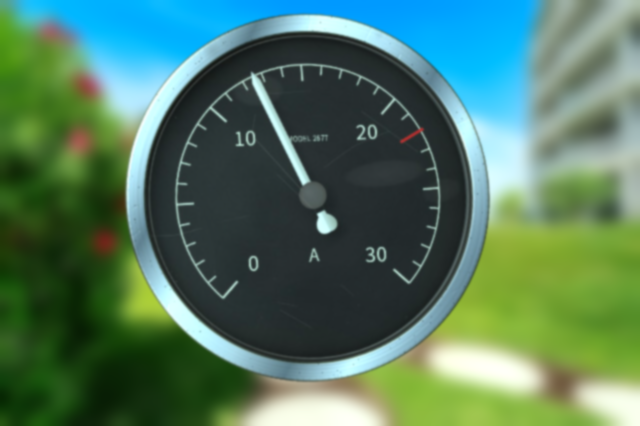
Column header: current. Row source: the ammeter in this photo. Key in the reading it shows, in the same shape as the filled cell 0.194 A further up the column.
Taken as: 12.5 A
